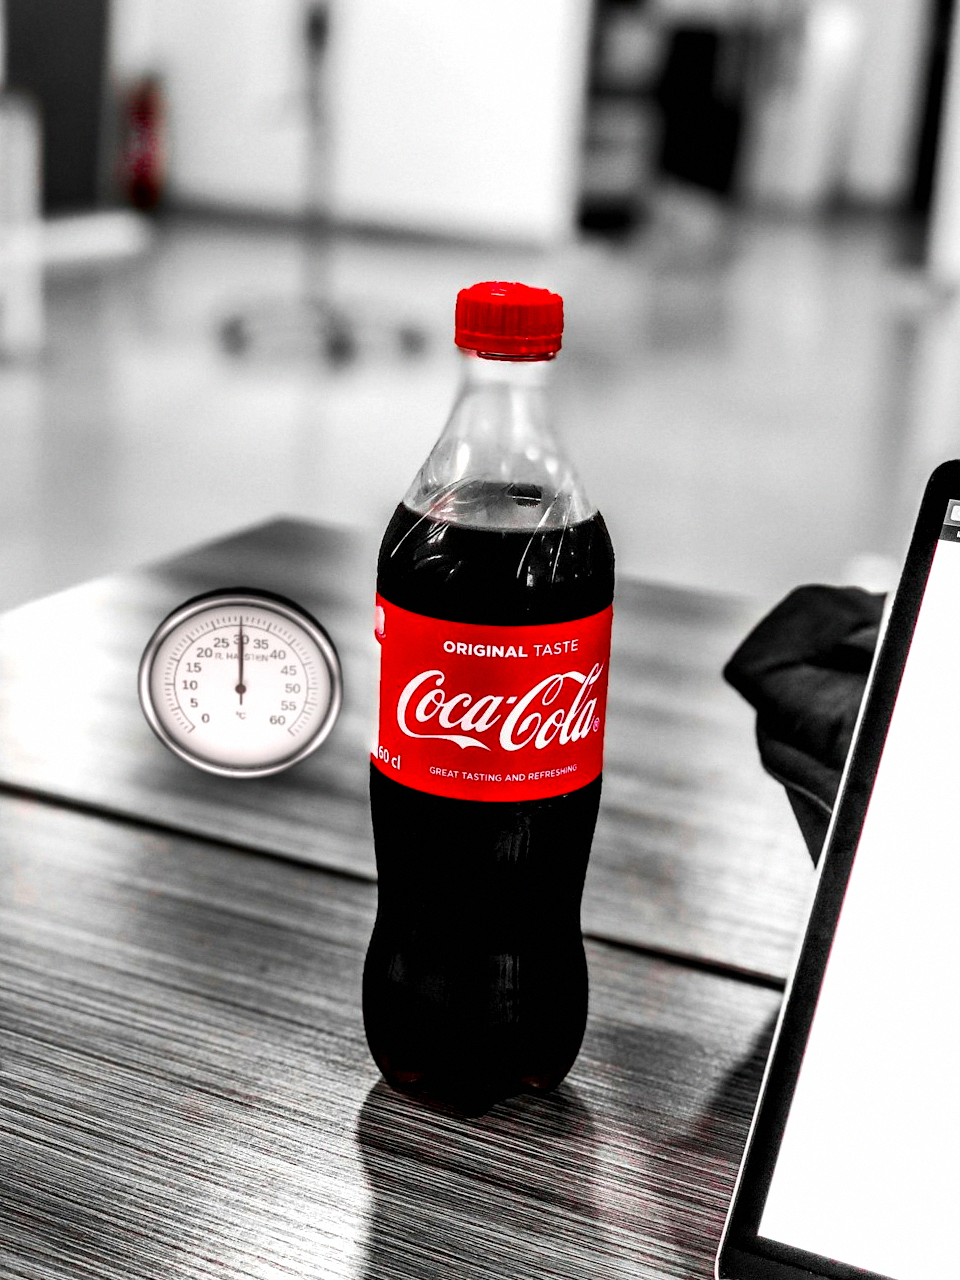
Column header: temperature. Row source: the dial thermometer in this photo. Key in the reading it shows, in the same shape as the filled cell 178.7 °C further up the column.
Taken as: 30 °C
